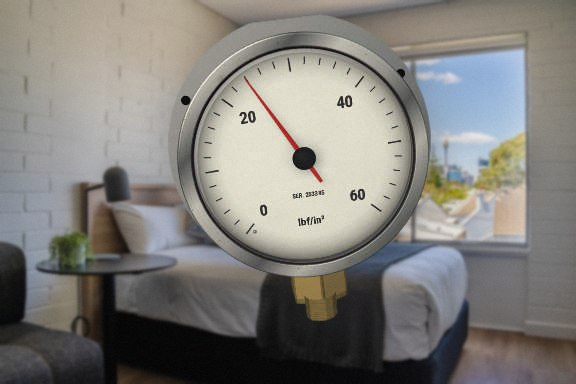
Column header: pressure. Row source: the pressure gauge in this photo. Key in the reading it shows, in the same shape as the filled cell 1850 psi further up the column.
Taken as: 24 psi
